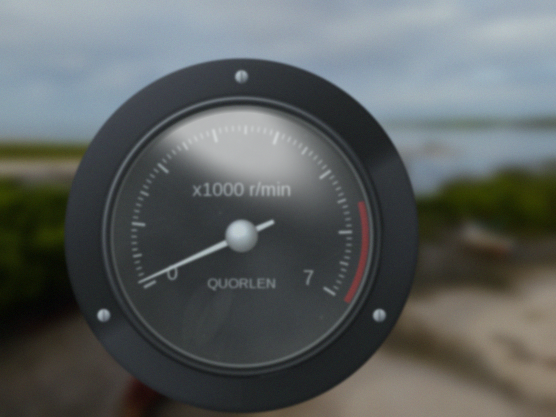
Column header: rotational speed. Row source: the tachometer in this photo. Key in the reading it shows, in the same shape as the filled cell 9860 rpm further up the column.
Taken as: 100 rpm
